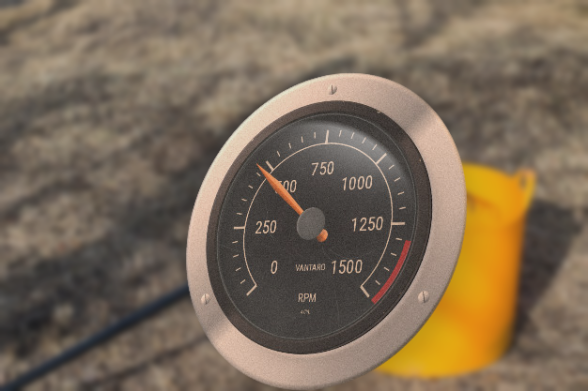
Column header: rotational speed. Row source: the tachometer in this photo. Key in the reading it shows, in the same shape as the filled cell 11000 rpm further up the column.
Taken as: 475 rpm
